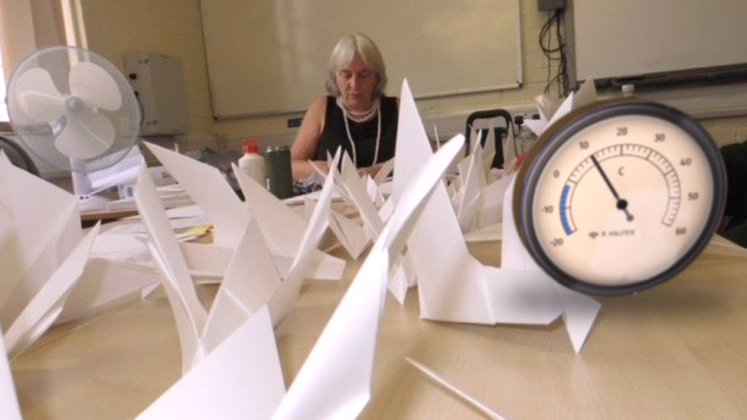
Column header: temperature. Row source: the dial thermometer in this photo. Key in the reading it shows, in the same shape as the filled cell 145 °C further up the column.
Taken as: 10 °C
